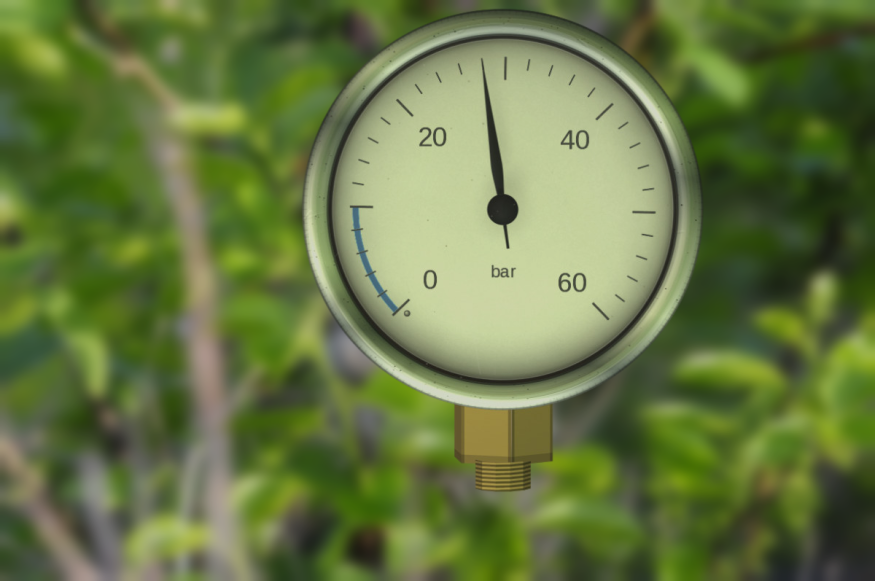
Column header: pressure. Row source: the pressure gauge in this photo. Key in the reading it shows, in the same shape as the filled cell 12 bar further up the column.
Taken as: 28 bar
